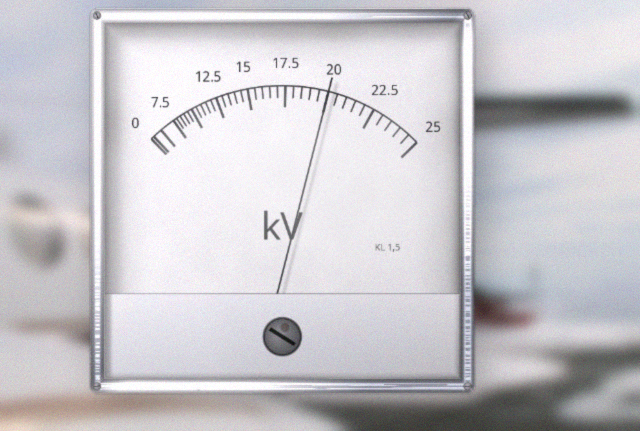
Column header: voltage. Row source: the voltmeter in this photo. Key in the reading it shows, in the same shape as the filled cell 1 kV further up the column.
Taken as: 20 kV
